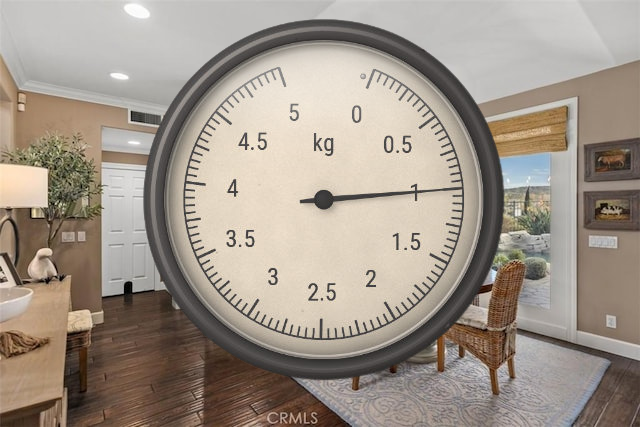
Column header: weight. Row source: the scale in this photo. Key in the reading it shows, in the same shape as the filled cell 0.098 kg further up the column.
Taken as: 1 kg
